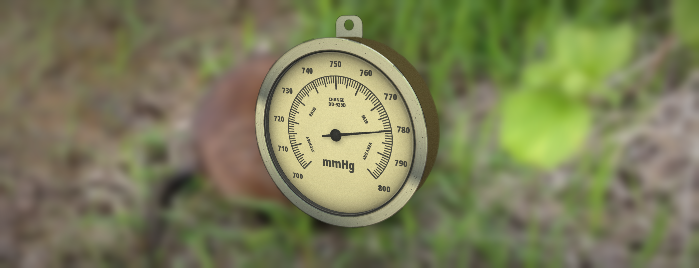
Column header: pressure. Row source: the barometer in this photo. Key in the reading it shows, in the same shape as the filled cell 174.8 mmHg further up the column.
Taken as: 780 mmHg
